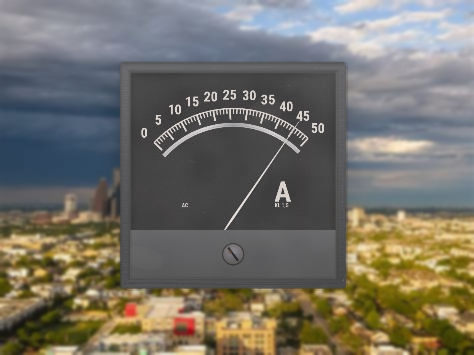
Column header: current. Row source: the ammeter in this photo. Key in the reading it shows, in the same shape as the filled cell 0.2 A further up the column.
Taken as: 45 A
